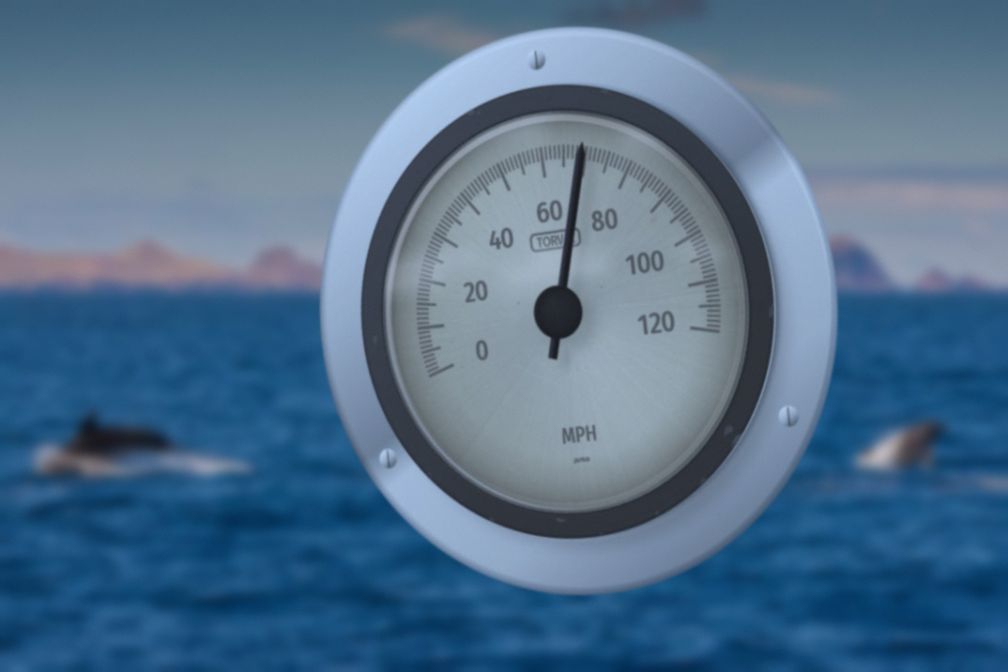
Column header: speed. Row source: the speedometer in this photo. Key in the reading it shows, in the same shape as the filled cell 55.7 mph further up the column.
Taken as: 70 mph
